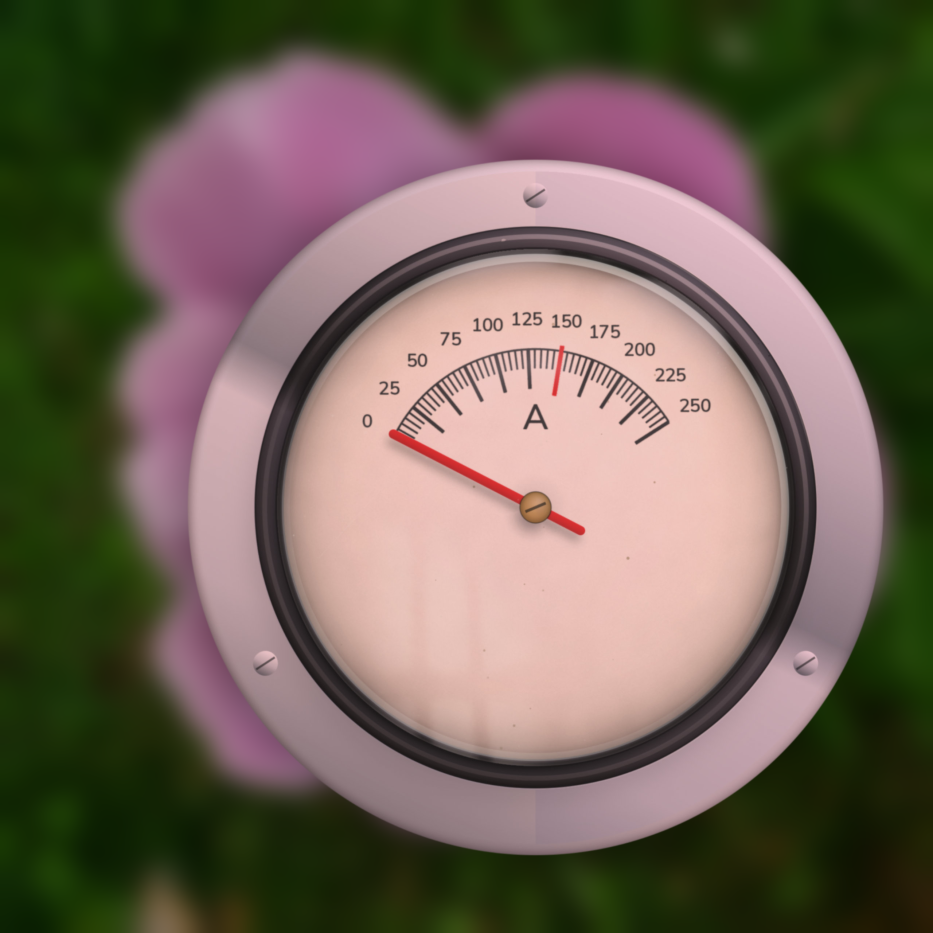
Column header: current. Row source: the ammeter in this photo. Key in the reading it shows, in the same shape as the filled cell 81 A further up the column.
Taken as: 0 A
